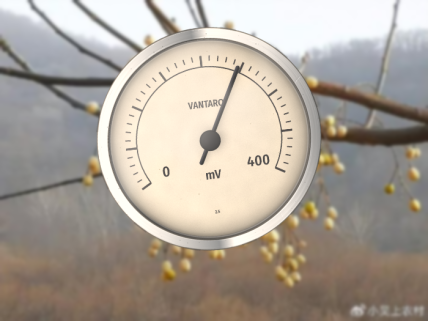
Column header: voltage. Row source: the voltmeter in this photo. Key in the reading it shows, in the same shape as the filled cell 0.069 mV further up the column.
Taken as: 245 mV
